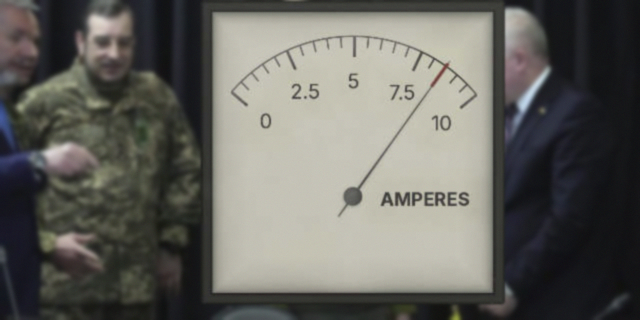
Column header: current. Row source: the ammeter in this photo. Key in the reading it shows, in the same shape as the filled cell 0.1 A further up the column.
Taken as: 8.5 A
